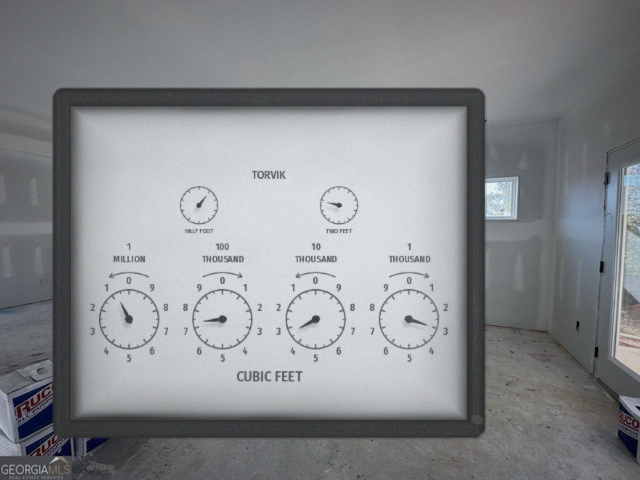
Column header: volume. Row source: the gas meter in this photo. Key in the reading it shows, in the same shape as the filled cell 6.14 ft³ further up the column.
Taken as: 73300 ft³
